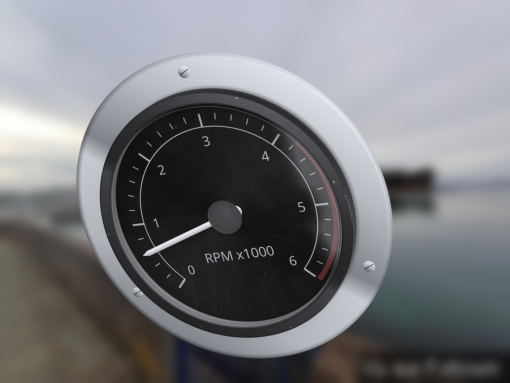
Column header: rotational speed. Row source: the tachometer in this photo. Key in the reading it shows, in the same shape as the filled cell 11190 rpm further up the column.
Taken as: 600 rpm
